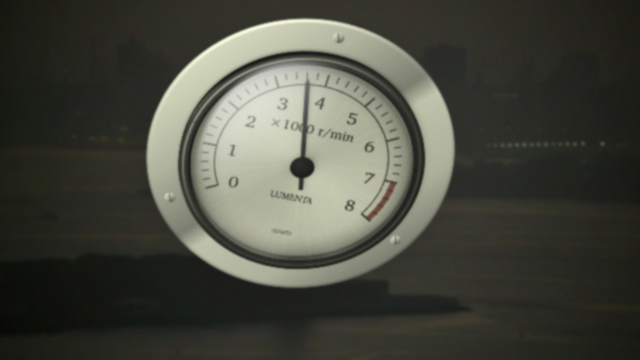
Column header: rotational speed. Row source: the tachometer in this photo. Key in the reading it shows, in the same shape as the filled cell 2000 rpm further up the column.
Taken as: 3600 rpm
